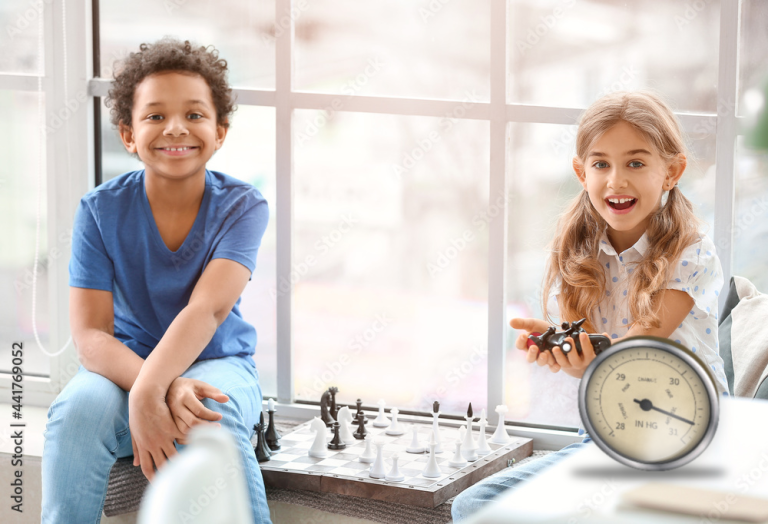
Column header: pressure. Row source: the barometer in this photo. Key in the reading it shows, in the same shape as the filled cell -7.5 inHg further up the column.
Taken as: 30.7 inHg
